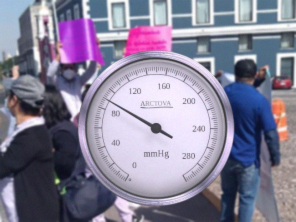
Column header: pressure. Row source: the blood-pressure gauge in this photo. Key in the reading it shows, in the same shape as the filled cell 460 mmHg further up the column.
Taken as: 90 mmHg
